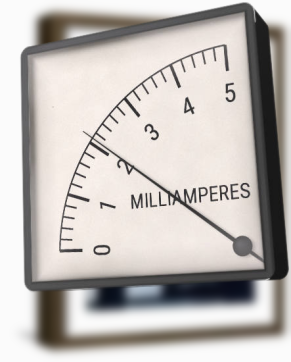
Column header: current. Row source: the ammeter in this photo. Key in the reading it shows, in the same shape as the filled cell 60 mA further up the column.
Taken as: 2.1 mA
